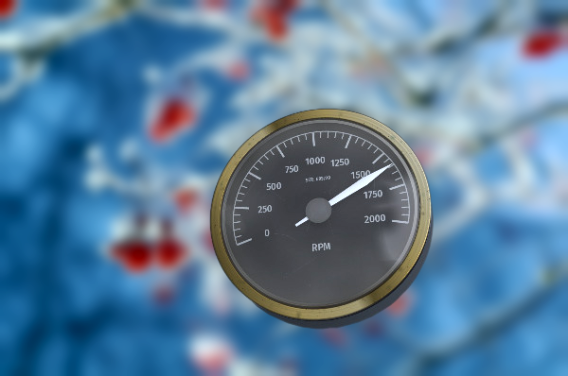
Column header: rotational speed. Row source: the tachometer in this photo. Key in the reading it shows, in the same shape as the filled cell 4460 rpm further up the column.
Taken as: 1600 rpm
